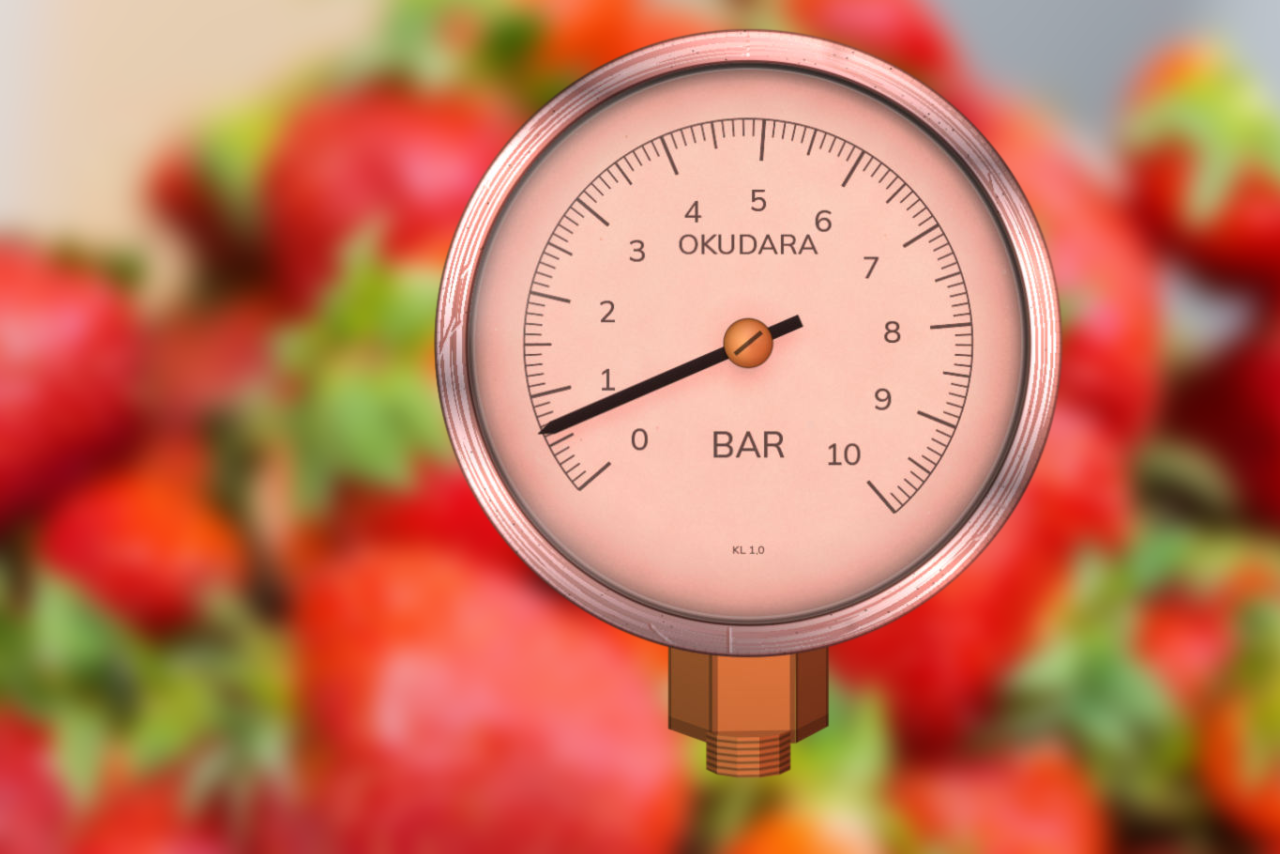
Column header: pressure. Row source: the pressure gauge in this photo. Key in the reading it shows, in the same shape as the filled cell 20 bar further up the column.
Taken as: 0.65 bar
